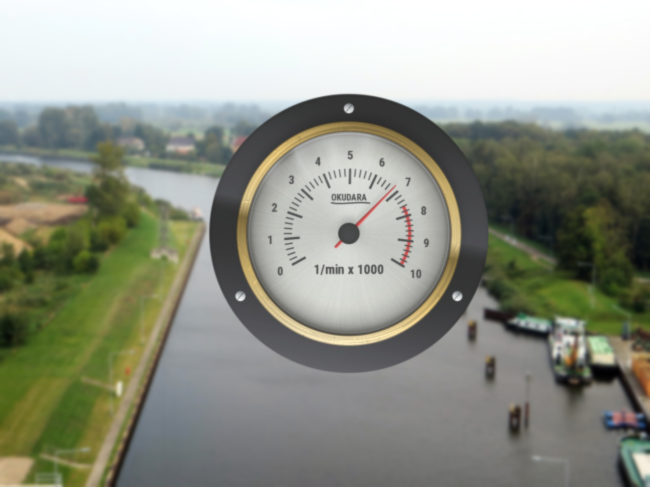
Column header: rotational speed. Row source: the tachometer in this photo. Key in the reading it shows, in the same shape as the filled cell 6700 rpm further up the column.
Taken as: 6800 rpm
